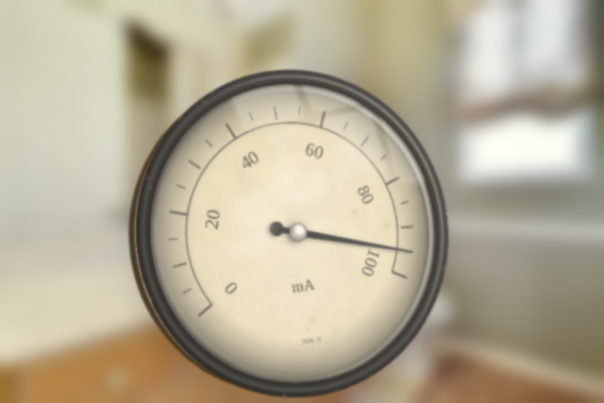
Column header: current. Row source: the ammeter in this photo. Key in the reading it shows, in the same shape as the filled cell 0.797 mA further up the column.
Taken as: 95 mA
